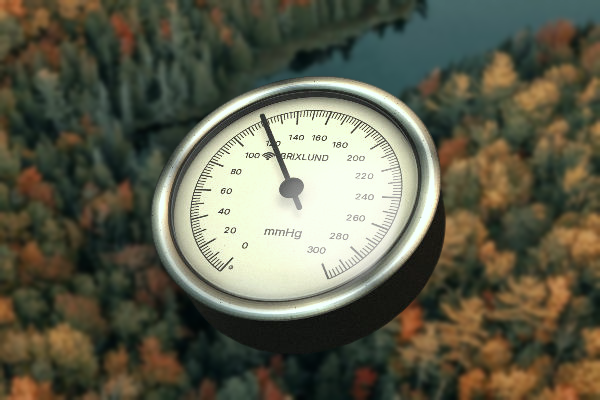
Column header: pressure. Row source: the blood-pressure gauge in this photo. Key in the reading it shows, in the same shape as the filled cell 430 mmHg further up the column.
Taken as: 120 mmHg
